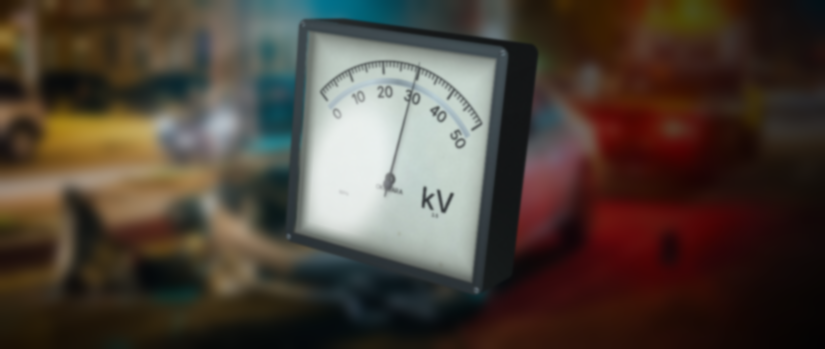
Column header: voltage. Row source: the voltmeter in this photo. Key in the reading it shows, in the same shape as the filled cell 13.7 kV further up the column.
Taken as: 30 kV
